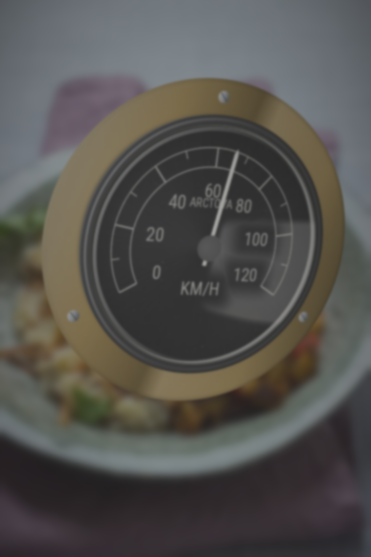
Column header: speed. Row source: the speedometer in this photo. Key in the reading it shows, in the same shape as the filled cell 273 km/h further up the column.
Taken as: 65 km/h
